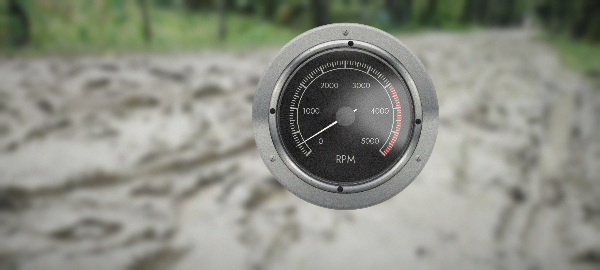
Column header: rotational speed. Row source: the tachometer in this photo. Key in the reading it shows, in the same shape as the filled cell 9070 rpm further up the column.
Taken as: 250 rpm
